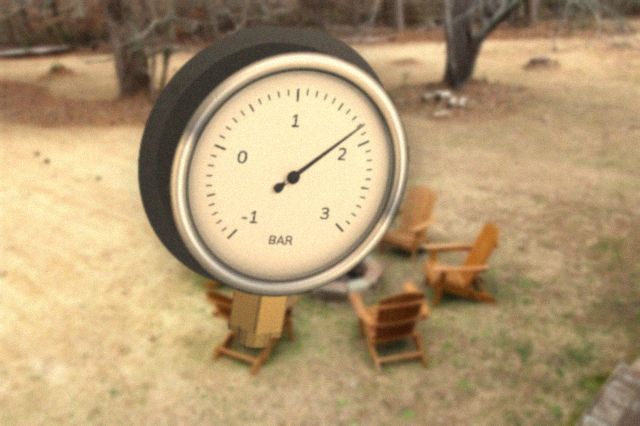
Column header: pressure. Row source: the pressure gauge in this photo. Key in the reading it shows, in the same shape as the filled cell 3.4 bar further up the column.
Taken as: 1.8 bar
